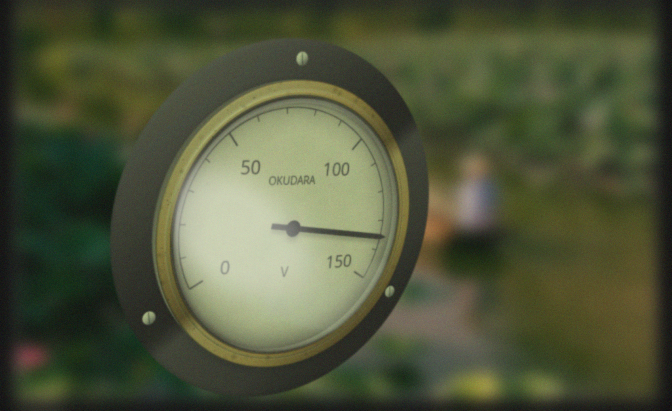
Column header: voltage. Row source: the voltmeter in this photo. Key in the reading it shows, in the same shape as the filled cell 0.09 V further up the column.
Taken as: 135 V
